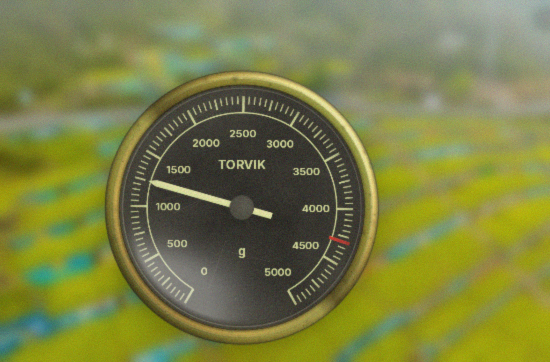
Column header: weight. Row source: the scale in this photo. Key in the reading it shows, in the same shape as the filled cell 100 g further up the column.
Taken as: 1250 g
